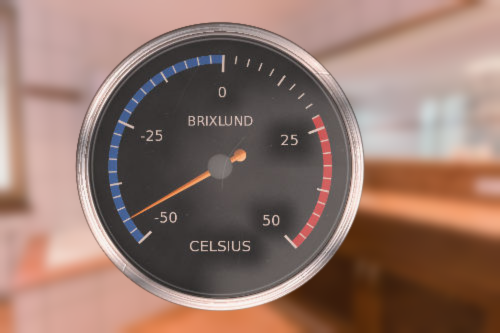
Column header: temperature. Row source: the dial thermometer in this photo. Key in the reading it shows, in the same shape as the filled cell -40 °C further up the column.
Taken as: -45 °C
